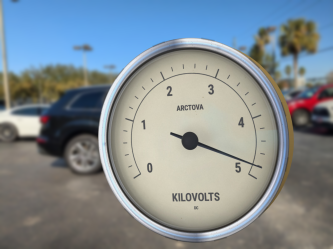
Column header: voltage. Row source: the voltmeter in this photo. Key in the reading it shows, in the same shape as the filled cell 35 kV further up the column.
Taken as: 4.8 kV
